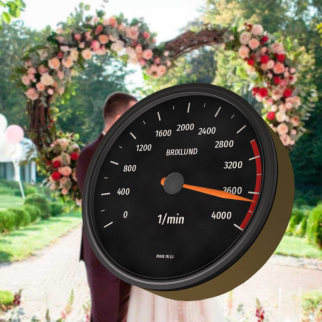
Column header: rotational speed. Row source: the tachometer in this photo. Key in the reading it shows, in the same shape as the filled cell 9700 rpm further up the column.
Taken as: 3700 rpm
